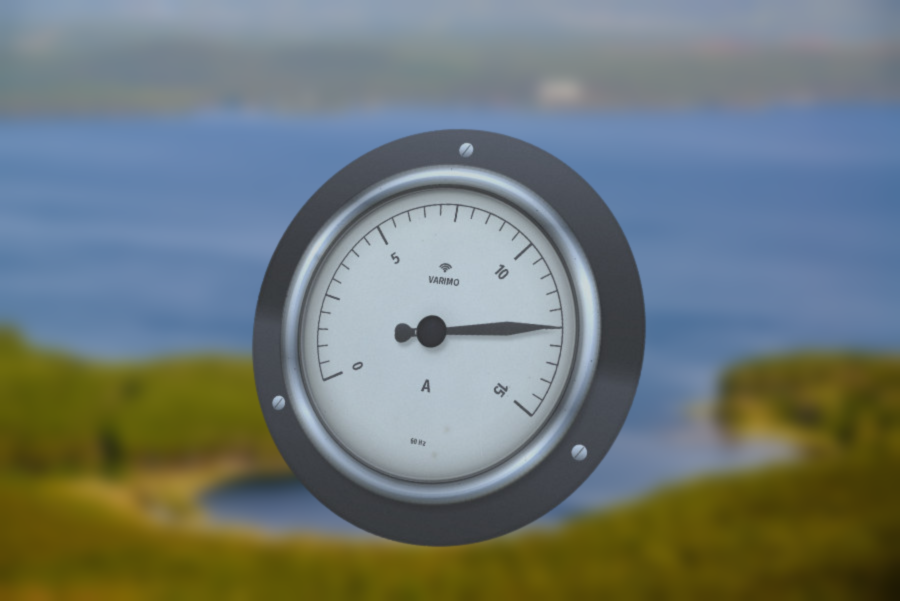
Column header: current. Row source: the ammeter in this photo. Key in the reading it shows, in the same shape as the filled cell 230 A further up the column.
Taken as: 12.5 A
